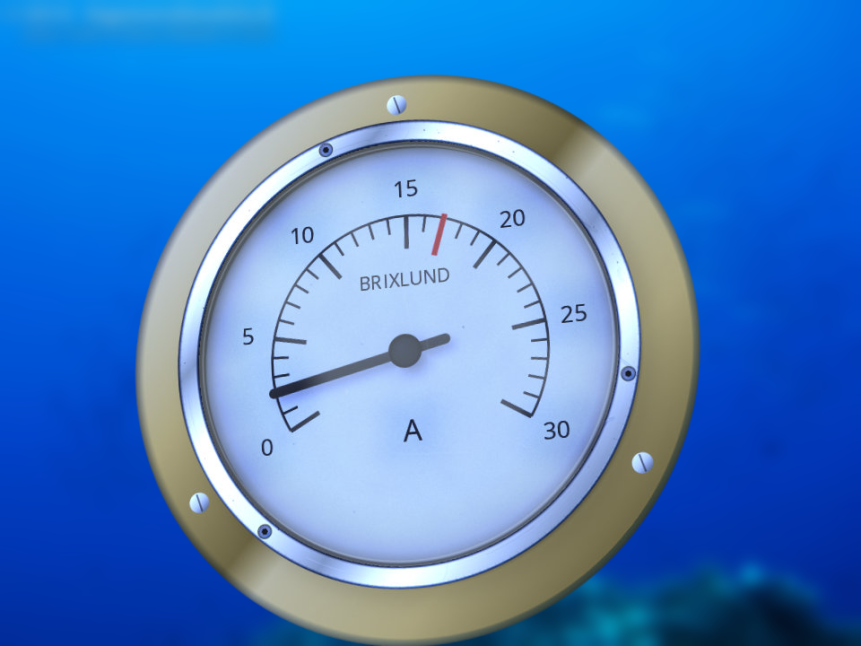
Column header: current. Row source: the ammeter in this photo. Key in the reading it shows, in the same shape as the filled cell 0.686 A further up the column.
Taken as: 2 A
